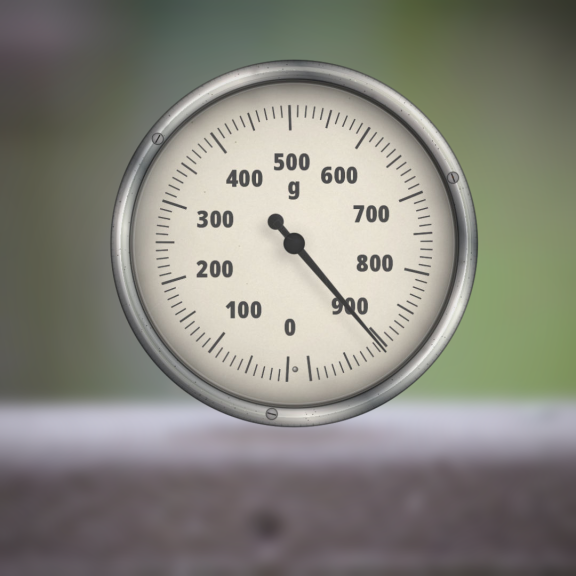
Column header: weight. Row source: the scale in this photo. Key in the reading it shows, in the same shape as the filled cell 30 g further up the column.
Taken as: 905 g
